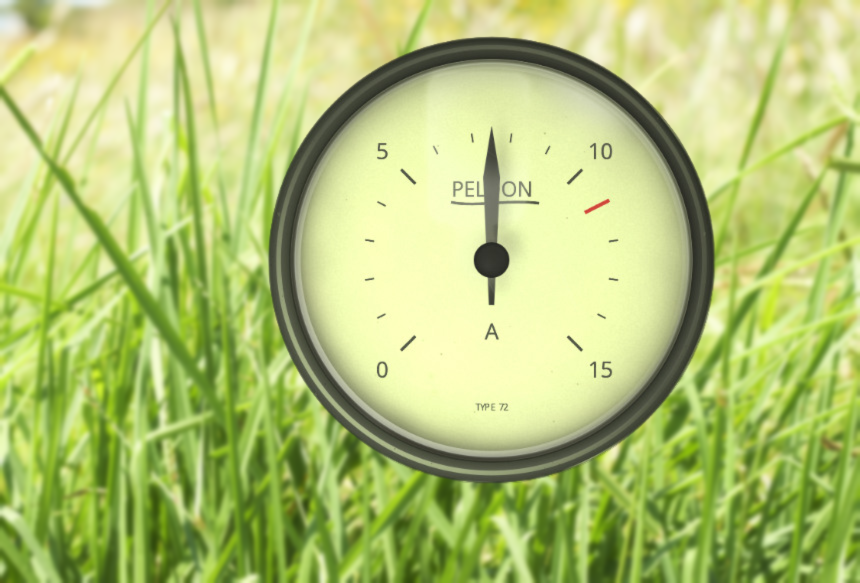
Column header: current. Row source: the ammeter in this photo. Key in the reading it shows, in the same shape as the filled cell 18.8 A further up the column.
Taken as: 7.5 A
